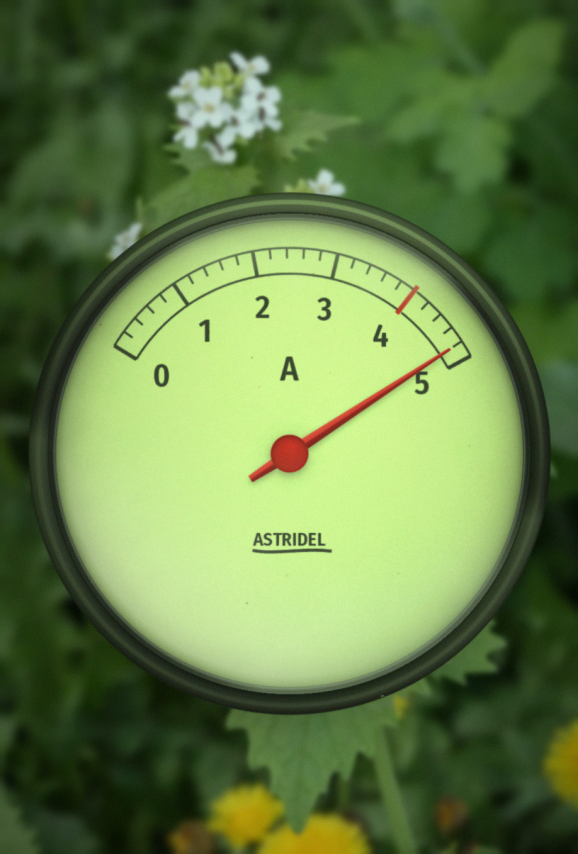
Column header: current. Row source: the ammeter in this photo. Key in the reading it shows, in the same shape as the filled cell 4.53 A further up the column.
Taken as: 4.8 A
